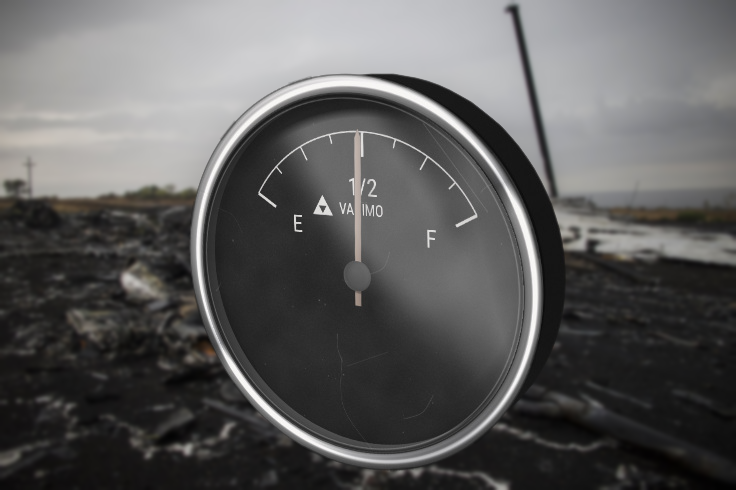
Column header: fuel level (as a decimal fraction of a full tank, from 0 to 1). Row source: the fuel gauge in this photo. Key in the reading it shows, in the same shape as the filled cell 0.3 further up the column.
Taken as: 0.5
